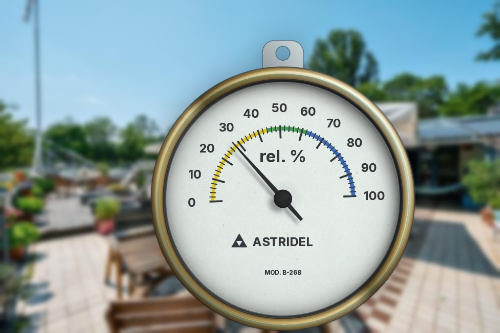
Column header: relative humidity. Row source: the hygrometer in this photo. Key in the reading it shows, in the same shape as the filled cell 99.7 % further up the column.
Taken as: 28 %
